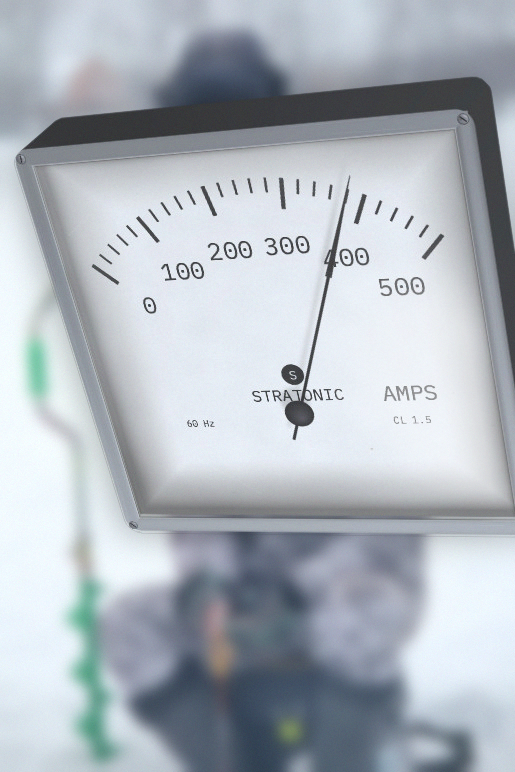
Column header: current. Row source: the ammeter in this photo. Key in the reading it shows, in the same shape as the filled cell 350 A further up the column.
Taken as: 380 A
